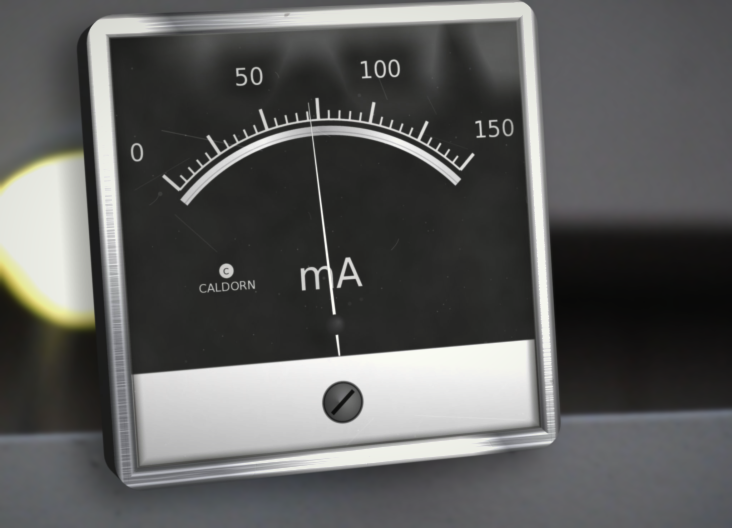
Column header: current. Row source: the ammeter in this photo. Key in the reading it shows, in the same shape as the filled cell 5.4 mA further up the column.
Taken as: 70 mA
